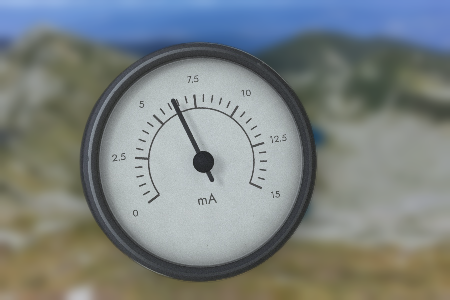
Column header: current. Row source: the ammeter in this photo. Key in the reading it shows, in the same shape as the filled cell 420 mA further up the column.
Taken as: 6.25 mA
